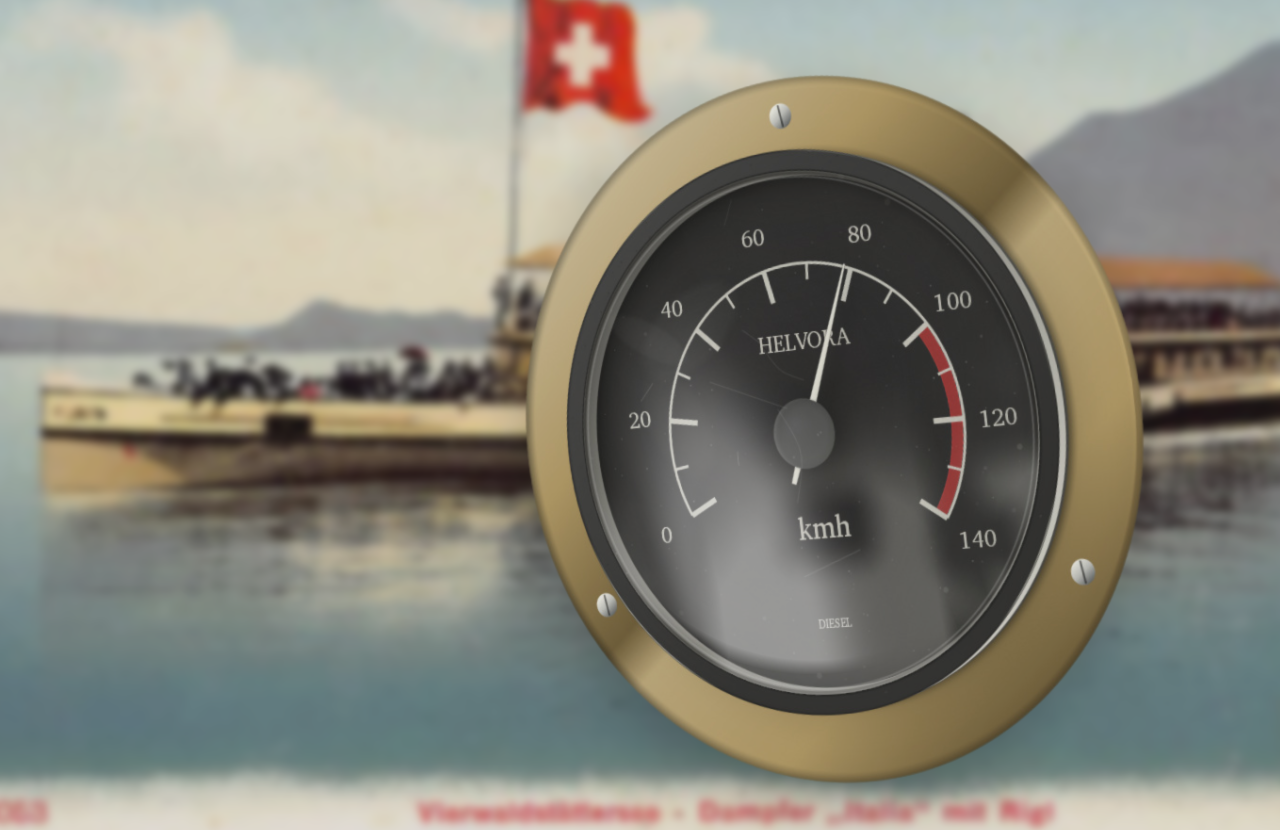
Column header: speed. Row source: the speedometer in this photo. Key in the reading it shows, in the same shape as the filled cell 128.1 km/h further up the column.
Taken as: 80 km/h
